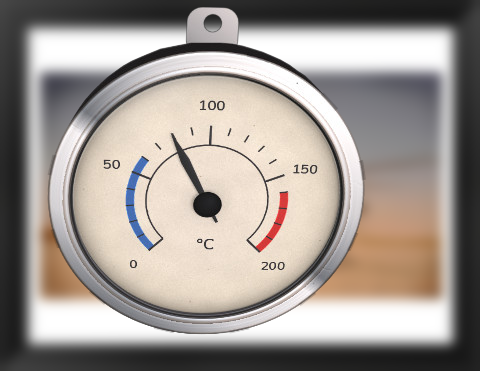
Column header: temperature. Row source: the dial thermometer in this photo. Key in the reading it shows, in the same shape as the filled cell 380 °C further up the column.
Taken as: 80 °C
